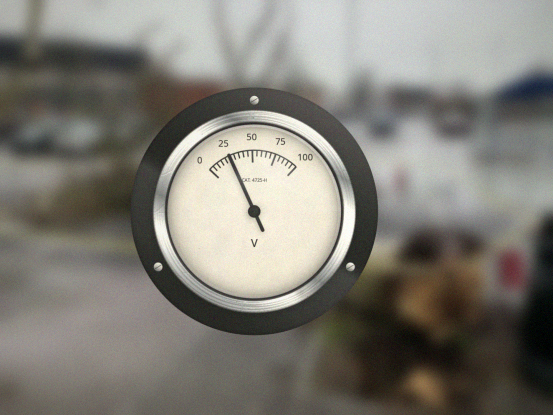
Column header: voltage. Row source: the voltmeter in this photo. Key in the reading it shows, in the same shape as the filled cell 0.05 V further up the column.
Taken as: 25 V
